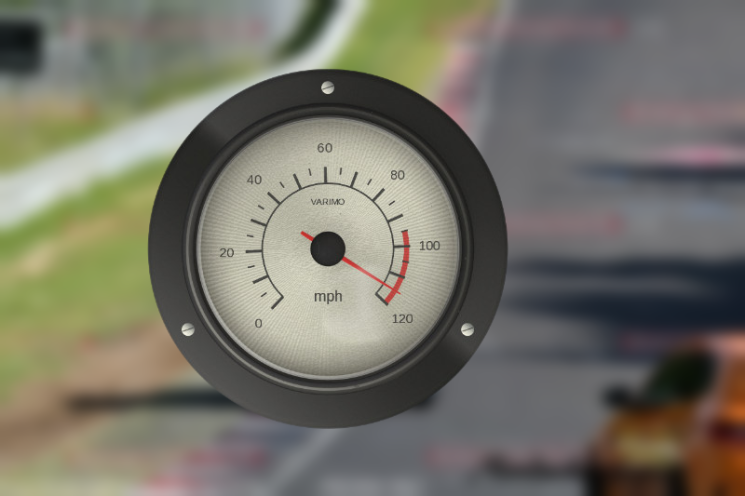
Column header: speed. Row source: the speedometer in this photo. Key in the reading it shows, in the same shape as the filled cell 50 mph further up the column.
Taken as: 115 mph
